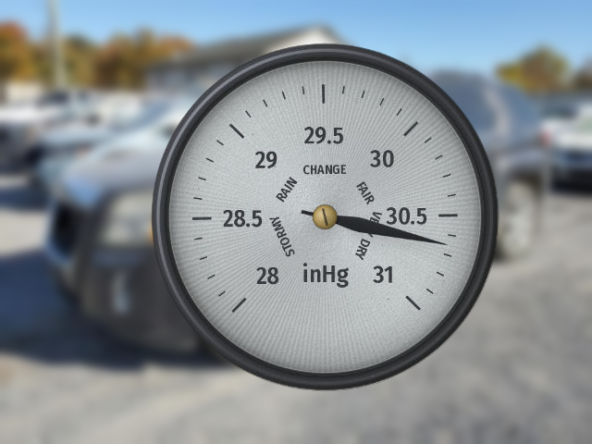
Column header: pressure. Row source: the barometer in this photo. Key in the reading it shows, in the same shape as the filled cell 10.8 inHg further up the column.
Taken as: 30.65 inHg
